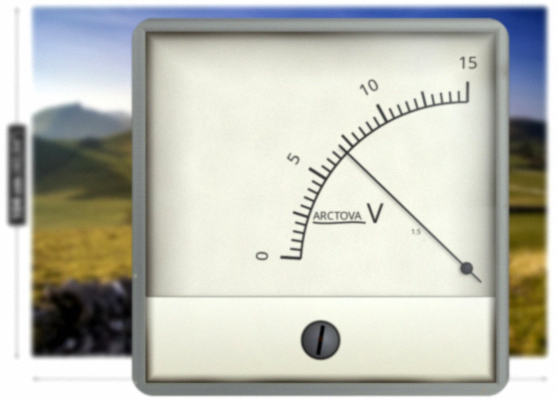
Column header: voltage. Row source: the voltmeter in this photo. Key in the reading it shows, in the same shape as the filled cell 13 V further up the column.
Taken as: 7 V
